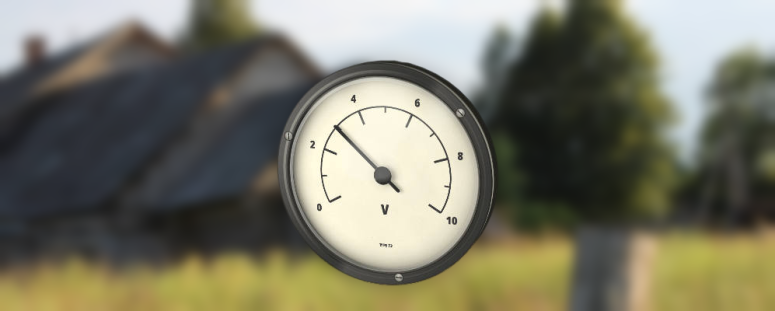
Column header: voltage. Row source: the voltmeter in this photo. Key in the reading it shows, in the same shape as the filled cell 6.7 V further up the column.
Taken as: 3 V
